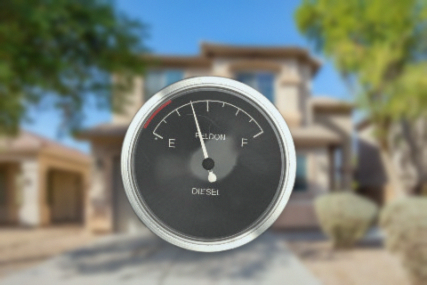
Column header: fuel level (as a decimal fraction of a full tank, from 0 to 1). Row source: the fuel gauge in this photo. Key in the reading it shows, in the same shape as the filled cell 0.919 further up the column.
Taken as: 0.375
